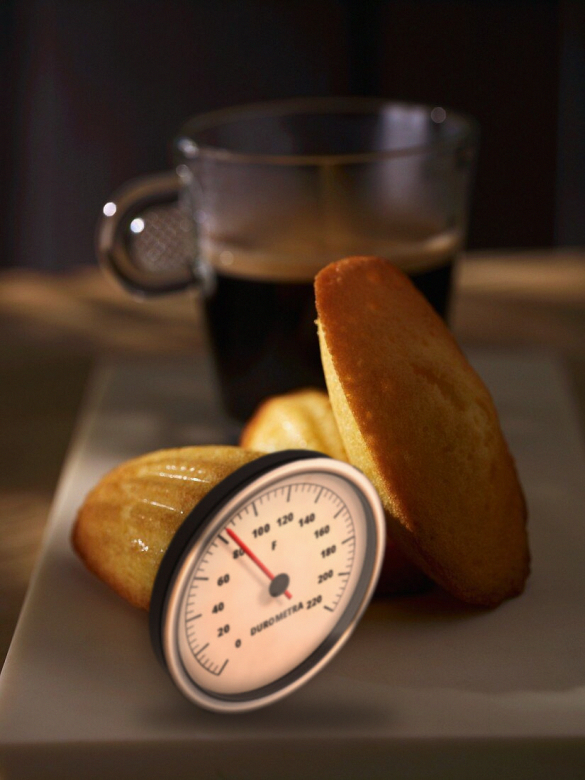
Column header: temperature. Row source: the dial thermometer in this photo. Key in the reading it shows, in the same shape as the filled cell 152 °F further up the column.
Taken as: 84 °F
